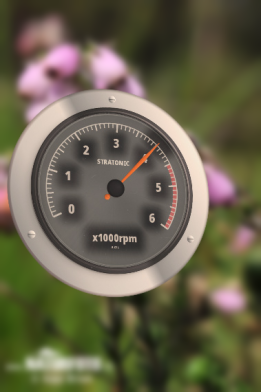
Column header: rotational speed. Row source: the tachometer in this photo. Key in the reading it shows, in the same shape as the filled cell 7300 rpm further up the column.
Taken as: 4000 rpm
